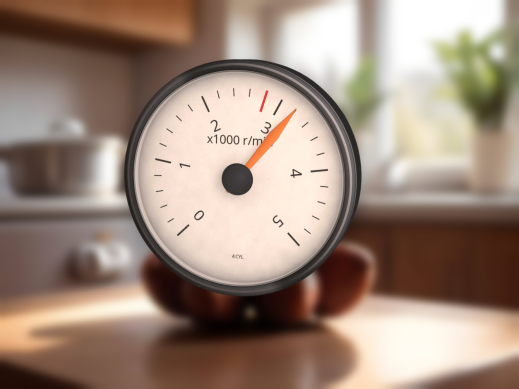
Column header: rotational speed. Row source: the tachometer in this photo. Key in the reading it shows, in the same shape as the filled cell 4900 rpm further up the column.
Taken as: 3200 rpm
